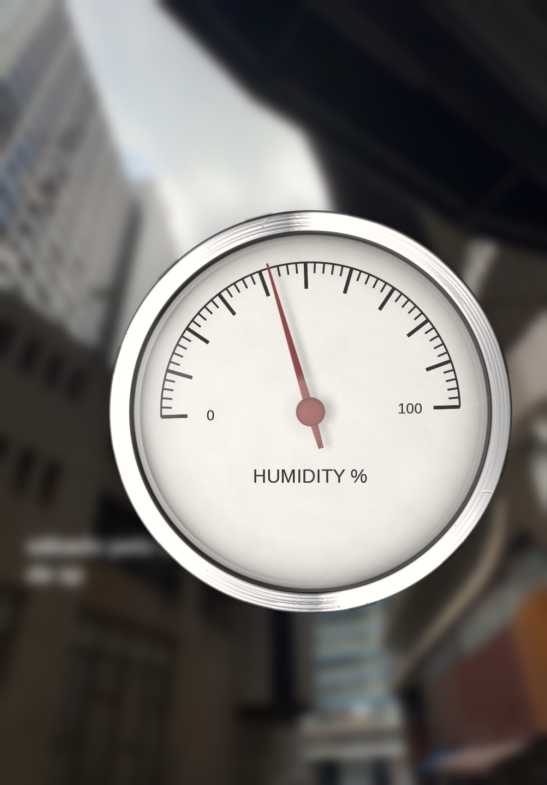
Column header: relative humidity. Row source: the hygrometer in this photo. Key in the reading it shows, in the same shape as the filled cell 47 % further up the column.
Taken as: 42 %
